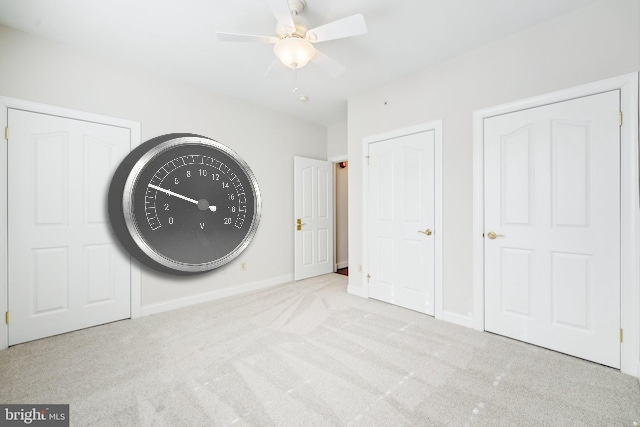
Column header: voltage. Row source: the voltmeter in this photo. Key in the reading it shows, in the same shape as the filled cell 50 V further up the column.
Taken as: 4 V
